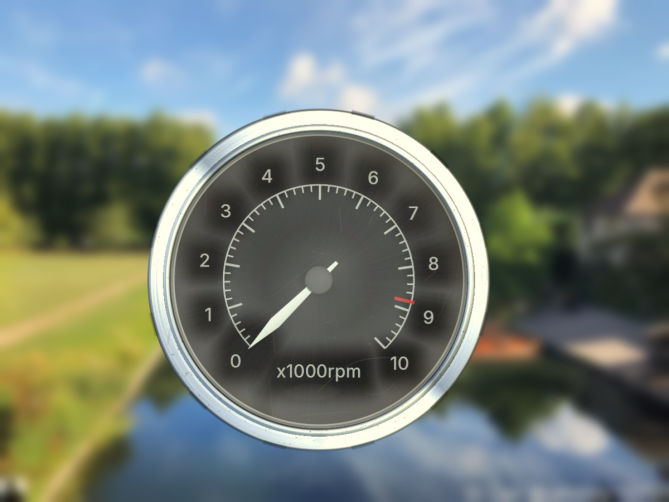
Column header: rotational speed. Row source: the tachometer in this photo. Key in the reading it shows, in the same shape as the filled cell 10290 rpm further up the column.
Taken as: 0 rpm
